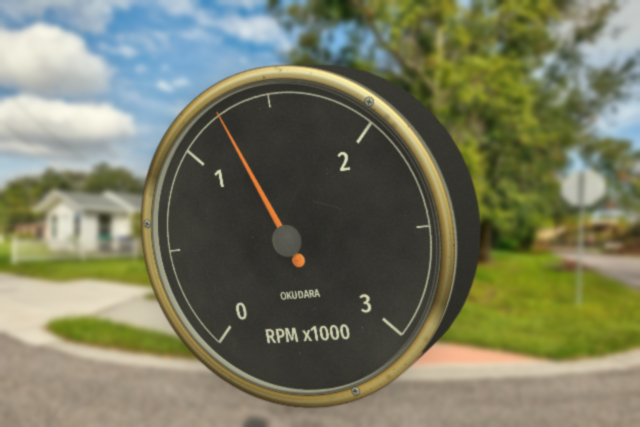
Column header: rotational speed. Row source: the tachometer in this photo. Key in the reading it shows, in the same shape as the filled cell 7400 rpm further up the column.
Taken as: 1250 rpm
